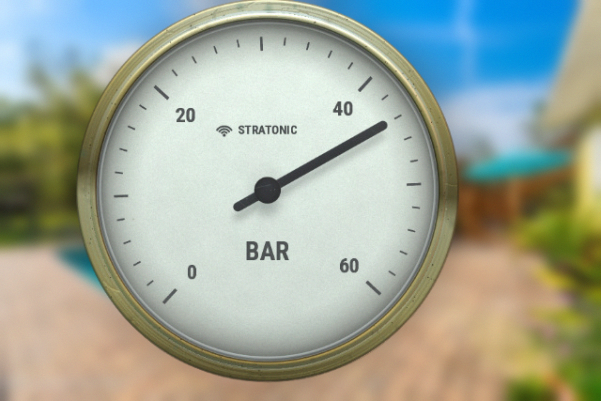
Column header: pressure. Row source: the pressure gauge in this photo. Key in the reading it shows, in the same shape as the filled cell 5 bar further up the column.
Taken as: 44 bar
